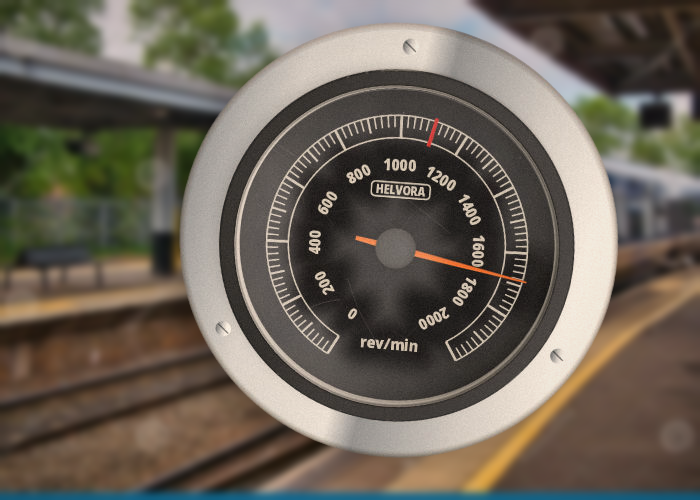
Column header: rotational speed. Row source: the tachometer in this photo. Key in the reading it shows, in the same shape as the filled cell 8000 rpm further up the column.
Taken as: 1680 rpm
